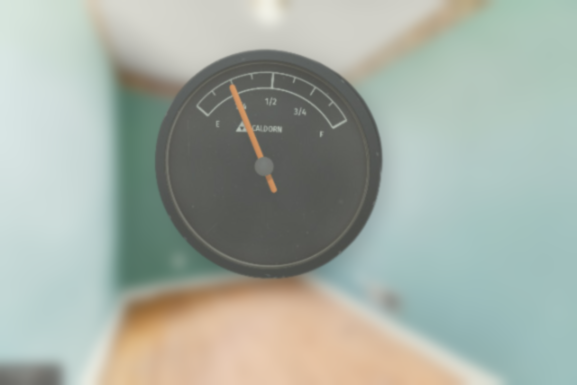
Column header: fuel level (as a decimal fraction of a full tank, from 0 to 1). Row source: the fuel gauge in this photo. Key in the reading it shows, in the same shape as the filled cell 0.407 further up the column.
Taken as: 0.25
